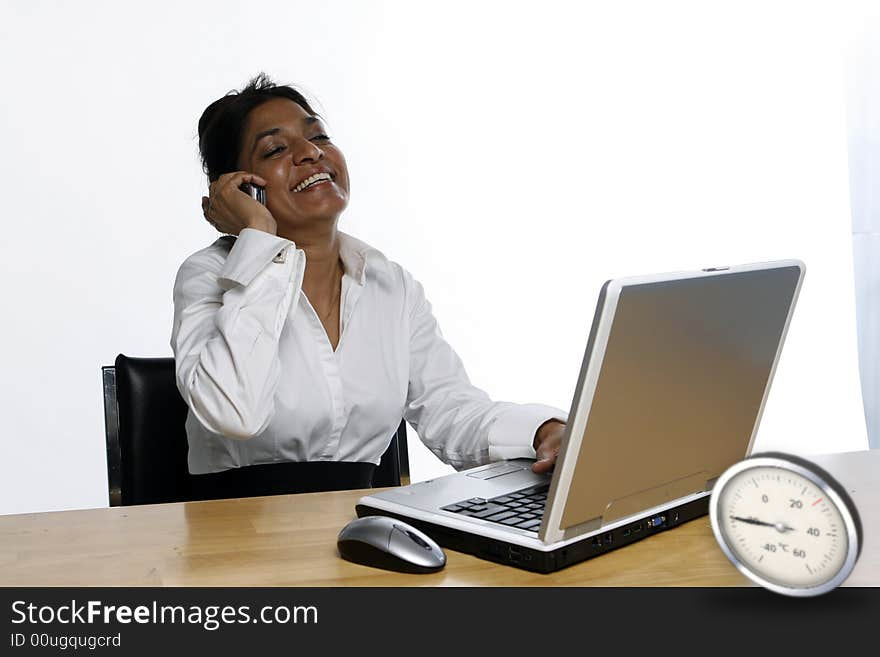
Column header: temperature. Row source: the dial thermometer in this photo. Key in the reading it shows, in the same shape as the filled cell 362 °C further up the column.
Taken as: -20 °C
